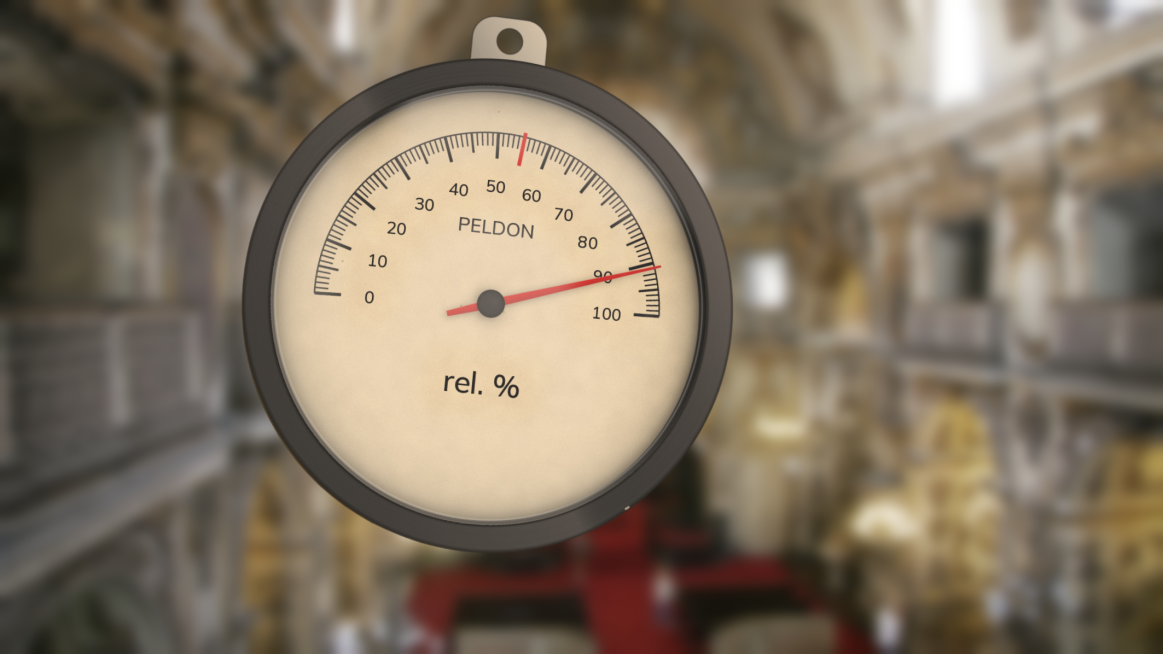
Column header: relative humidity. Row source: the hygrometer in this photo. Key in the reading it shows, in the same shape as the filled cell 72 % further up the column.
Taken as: 91 %
